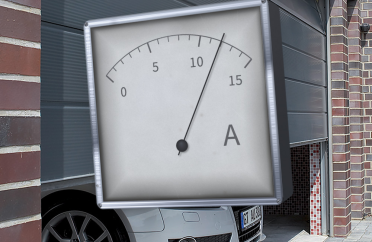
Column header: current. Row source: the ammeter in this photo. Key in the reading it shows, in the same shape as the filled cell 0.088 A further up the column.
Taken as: 12 A
